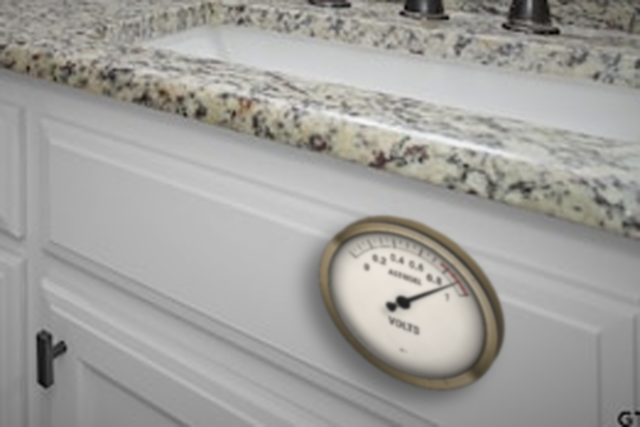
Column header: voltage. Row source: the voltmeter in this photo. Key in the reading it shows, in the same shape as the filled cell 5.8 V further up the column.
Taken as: 0.9 V
